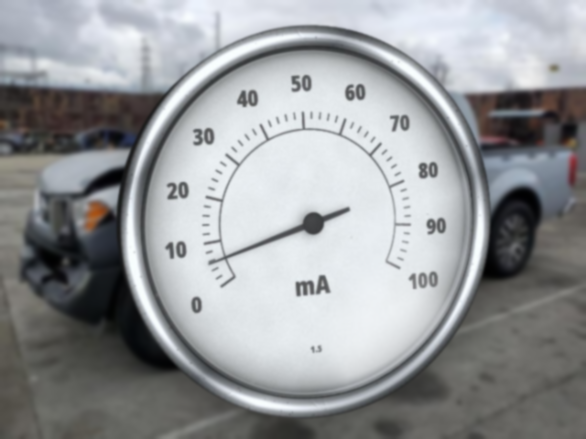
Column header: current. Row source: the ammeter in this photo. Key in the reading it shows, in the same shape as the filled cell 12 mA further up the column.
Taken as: 6 mA
